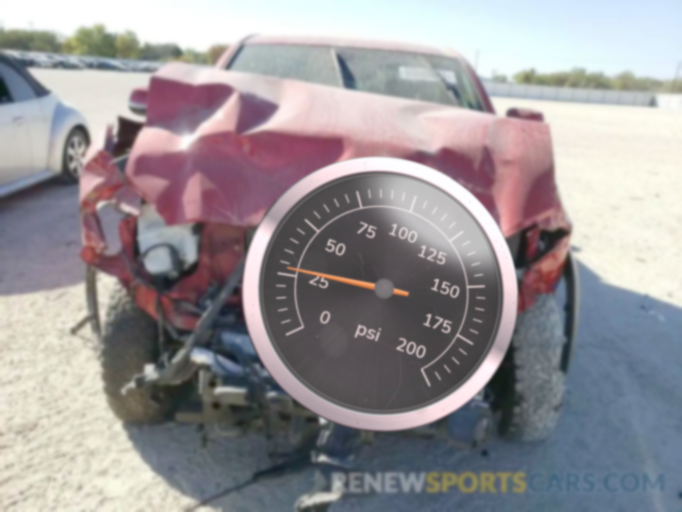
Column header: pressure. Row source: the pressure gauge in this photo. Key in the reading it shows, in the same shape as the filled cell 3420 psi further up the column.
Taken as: 27.5 psi
